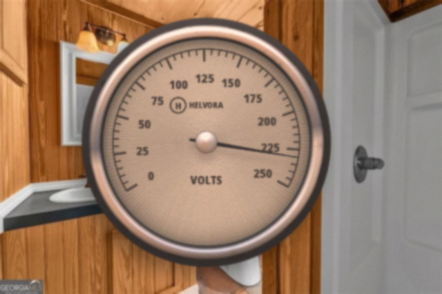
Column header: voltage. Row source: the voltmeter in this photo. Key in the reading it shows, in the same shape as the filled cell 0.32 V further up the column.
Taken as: 230 V
